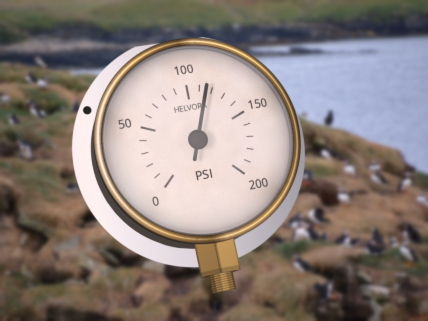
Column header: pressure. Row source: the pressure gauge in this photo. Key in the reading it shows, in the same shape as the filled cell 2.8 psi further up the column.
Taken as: 115 psi
